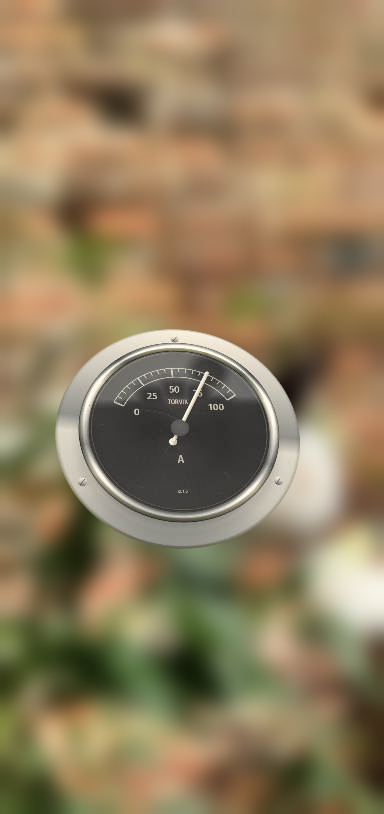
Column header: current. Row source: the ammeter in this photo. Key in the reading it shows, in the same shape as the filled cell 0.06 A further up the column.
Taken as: 75 A
